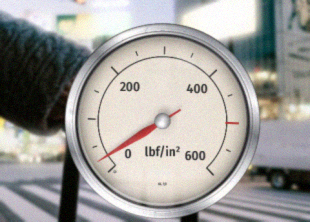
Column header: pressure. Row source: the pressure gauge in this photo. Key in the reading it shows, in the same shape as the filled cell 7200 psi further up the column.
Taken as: 25 psi
